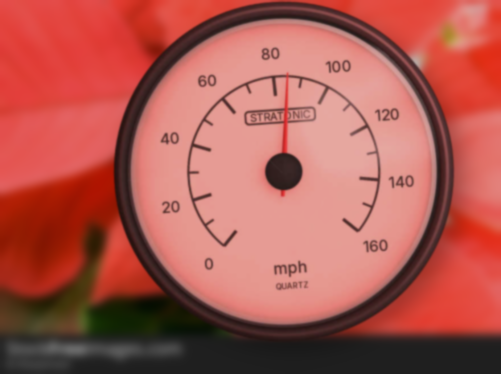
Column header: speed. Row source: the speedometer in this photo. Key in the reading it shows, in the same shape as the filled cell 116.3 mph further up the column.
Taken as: 85 mph
